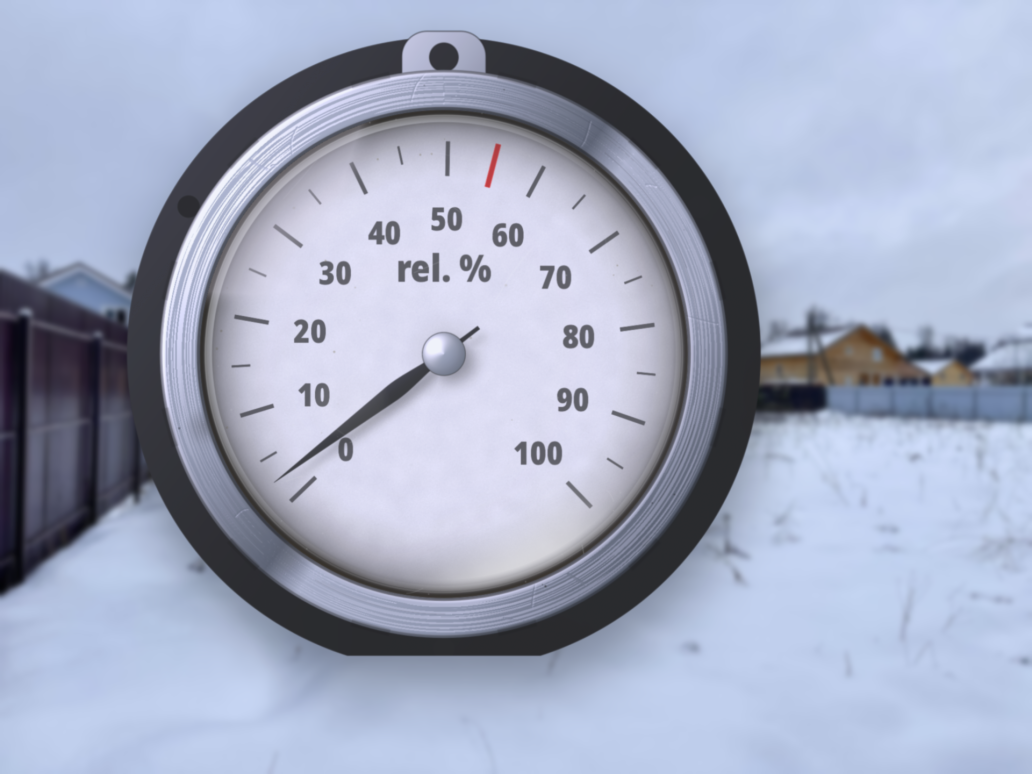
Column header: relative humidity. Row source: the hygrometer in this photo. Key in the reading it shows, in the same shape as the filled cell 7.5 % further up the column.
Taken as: 2.5 %
